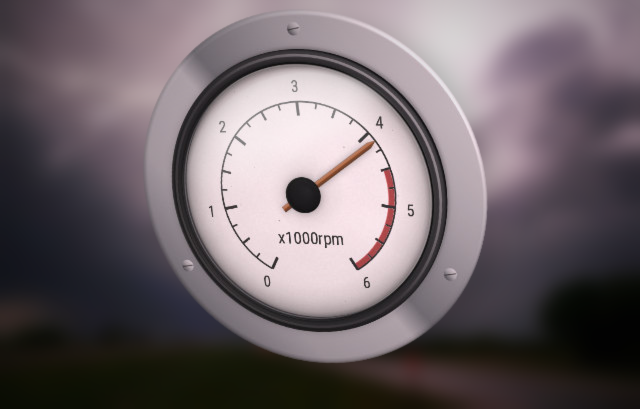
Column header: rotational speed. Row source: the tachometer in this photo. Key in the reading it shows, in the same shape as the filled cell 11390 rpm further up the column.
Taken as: 4125 rpm
